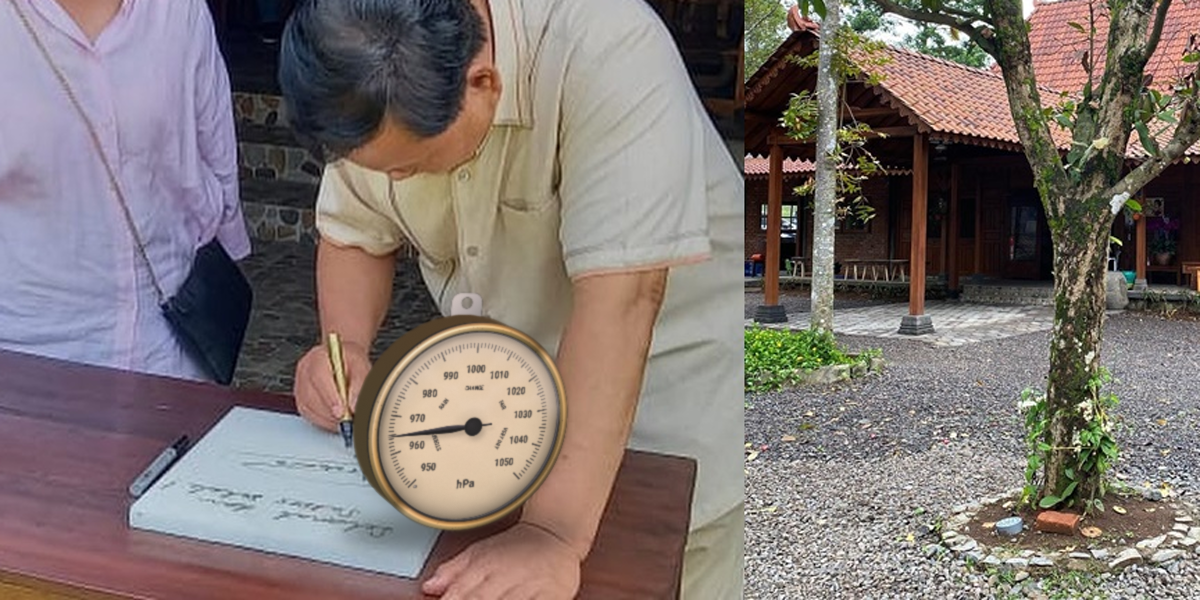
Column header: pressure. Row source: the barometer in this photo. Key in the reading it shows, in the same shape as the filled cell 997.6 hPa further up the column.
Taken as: 965 hPa
